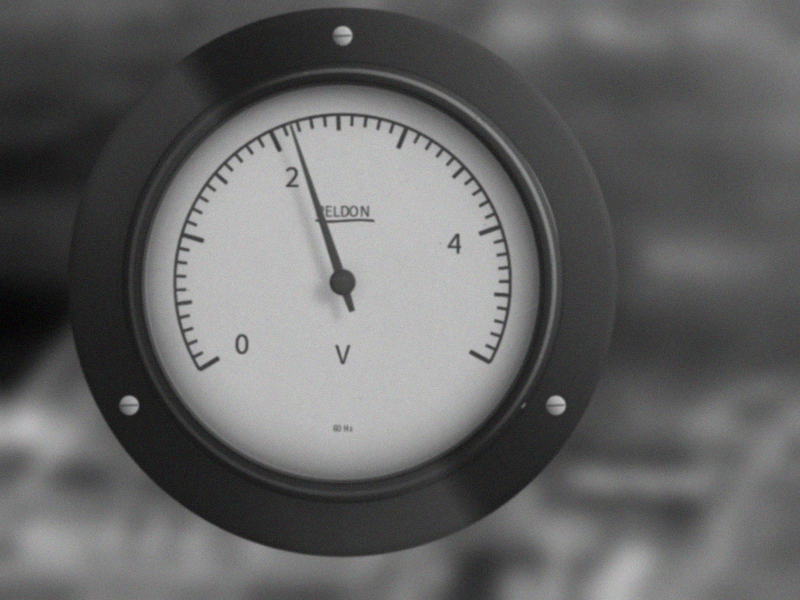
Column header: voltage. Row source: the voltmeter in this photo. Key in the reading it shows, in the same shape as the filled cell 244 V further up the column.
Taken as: 2.15 V
